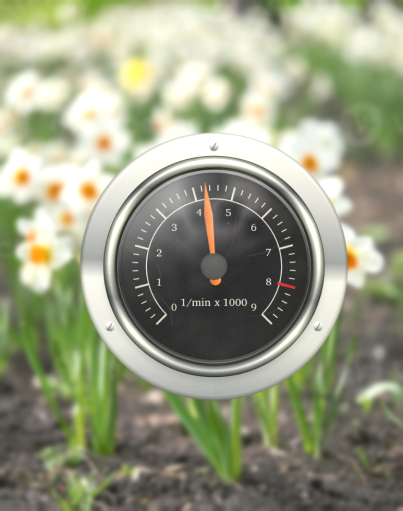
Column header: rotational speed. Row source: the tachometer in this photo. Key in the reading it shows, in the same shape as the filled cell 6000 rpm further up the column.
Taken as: 4300 rpm
